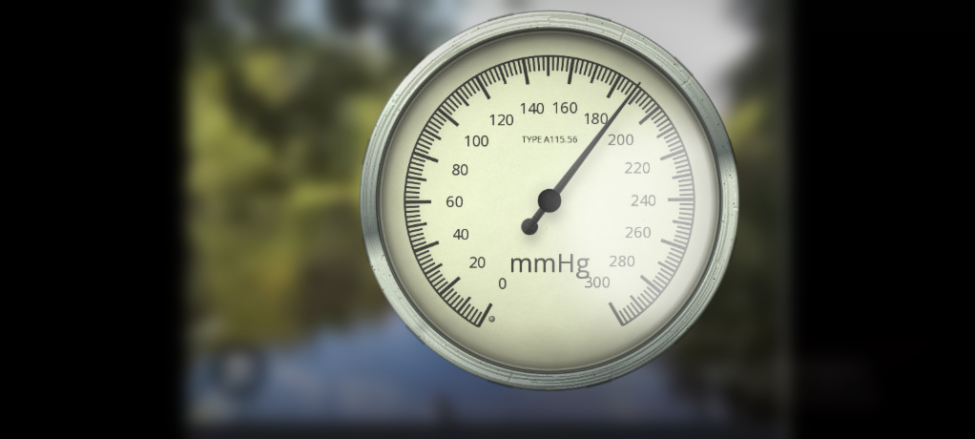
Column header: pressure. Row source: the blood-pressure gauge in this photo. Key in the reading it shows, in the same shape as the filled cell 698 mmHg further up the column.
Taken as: 188 mmHg
